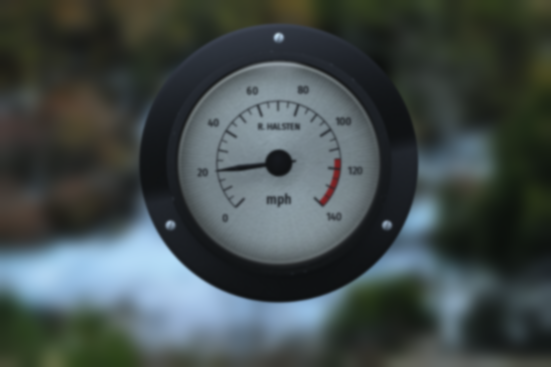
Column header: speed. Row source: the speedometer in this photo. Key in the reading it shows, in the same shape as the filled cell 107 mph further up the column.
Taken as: 20 mph
